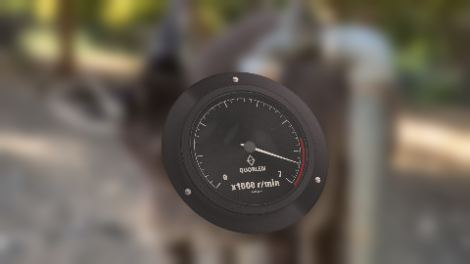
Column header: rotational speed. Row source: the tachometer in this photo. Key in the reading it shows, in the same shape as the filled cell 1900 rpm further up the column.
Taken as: 6400 rpm
